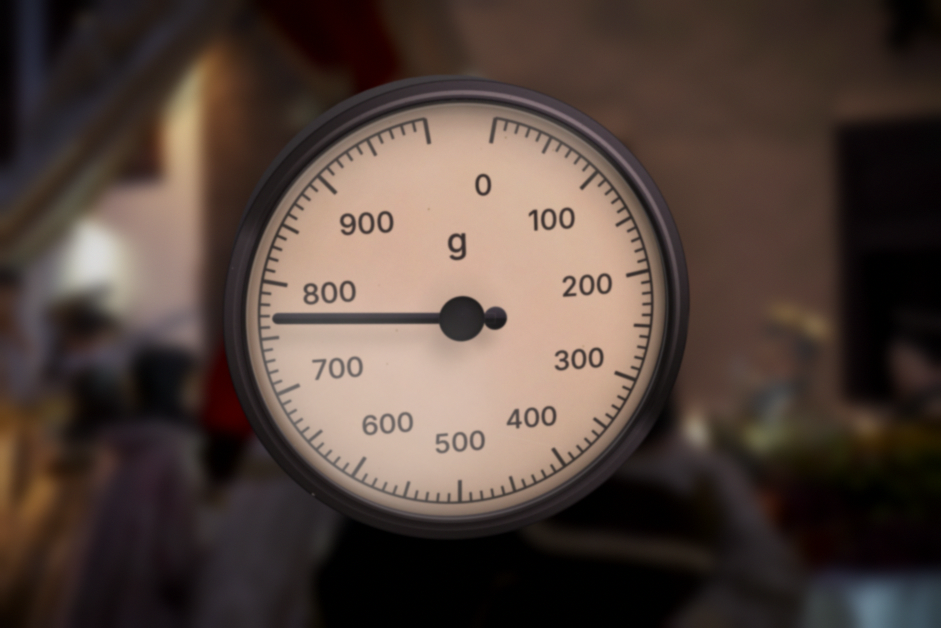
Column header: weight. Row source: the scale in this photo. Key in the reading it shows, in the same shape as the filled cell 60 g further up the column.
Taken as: 770 g
